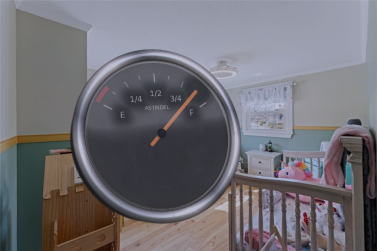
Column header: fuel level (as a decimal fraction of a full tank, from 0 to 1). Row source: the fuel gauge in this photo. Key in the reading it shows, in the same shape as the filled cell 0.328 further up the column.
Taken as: 0.875
